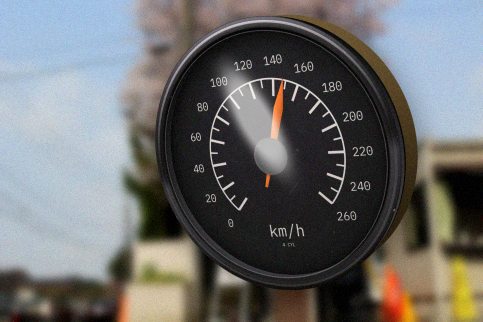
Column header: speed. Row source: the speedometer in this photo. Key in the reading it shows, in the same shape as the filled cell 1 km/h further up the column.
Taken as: 150 km/h
